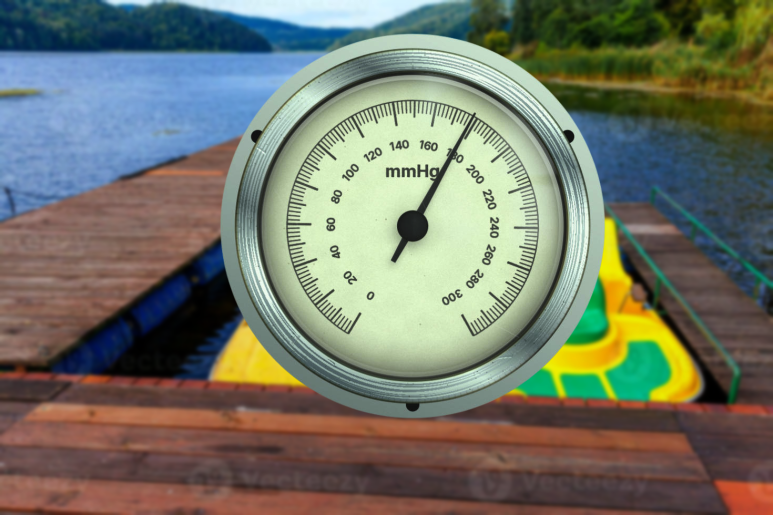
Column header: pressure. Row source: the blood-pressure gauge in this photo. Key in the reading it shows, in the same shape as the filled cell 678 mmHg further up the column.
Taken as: 178 mmHg
